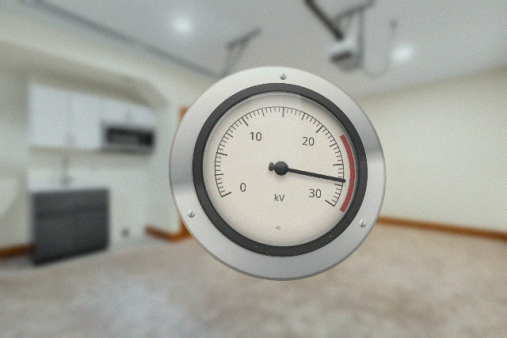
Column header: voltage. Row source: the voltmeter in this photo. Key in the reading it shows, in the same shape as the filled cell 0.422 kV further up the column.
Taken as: 27 kV
